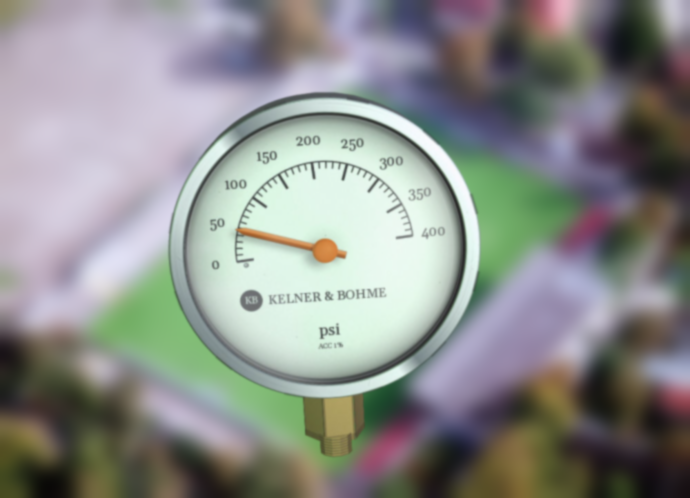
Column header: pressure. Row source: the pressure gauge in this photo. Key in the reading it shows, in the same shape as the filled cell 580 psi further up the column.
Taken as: 50 psi
